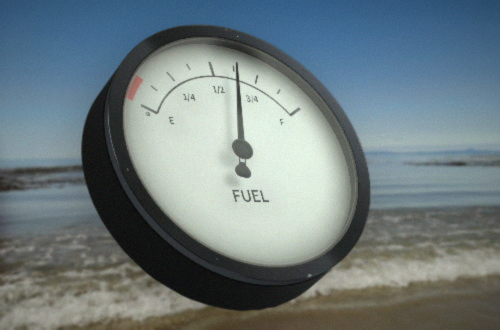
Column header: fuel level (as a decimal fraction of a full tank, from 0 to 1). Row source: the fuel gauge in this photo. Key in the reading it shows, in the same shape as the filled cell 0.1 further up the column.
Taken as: 0.625
